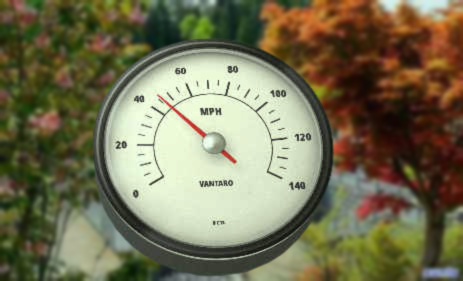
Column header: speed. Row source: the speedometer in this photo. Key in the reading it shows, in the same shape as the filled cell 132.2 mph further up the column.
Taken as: 45 mph
